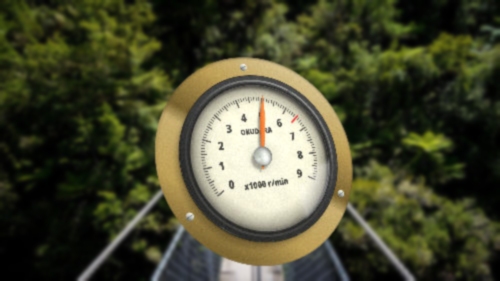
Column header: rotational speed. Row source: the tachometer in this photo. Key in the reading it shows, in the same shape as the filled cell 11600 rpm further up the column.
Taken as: 5000 rpm
